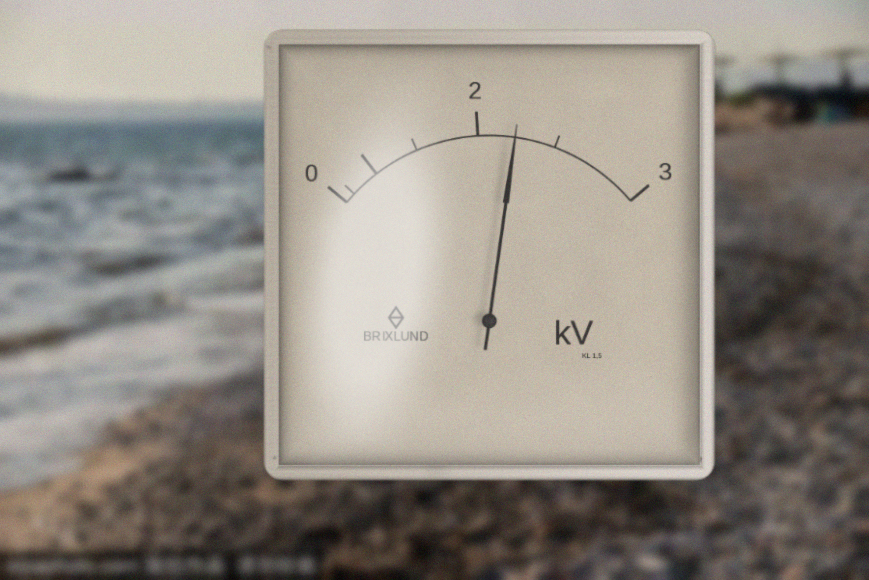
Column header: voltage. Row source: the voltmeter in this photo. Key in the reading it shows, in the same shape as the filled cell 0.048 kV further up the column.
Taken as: 2.25 kV
